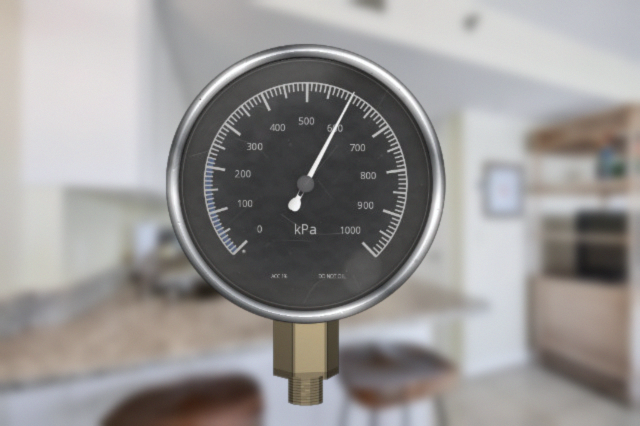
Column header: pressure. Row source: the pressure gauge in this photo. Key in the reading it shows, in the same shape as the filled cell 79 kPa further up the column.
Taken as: 600 kPa
